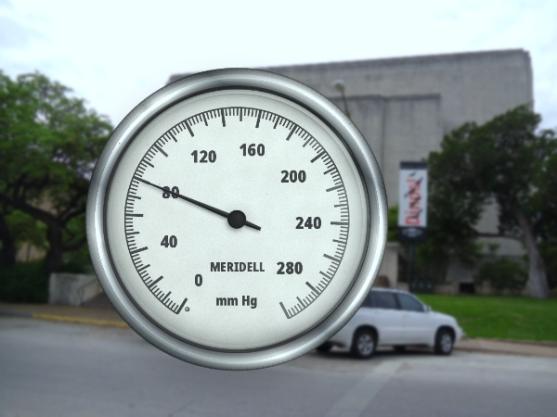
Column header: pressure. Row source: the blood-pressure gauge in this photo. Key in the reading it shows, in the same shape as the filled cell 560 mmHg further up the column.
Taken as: 80 mmHg
